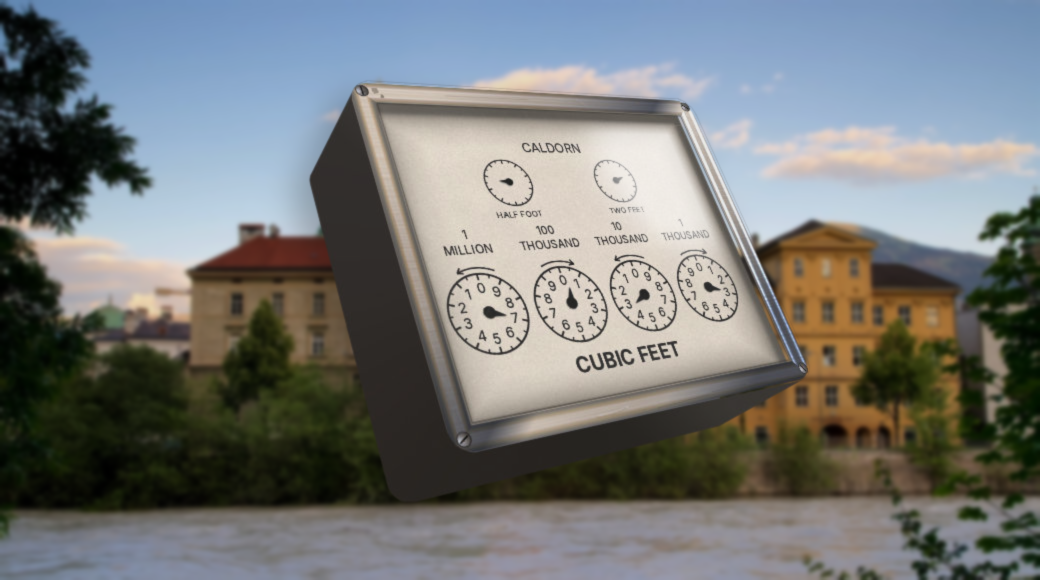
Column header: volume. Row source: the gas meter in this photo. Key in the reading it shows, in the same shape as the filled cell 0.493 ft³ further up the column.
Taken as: 703300 ft³
